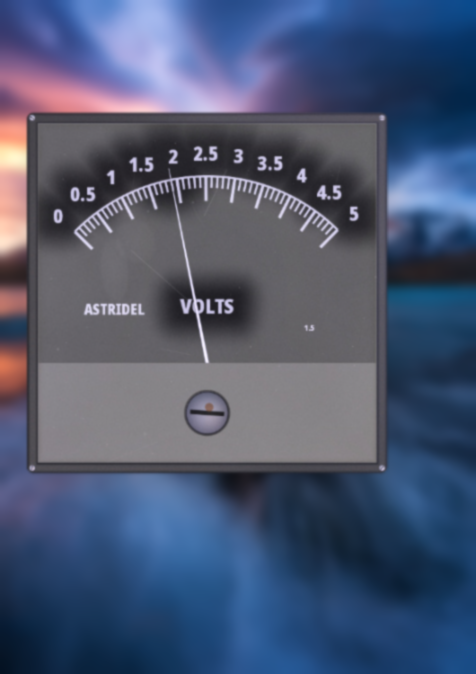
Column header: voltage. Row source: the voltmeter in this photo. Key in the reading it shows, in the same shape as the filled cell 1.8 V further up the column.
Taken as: 1.9 V
